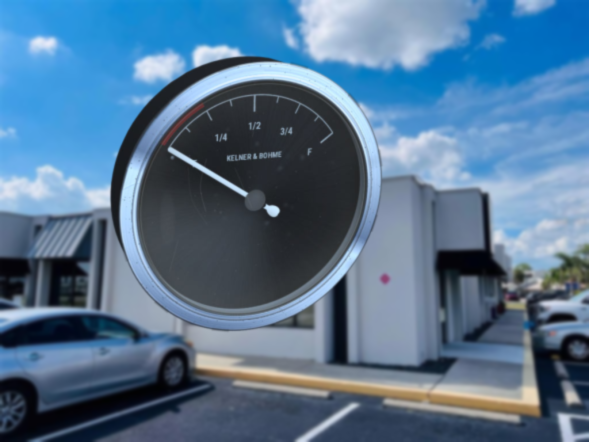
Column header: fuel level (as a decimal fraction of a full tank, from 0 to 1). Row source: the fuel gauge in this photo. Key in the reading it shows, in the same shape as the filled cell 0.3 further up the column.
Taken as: 0
